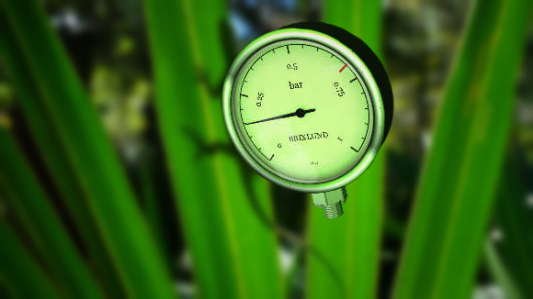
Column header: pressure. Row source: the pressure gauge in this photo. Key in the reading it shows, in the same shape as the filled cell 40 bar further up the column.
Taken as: 0.15 bar
